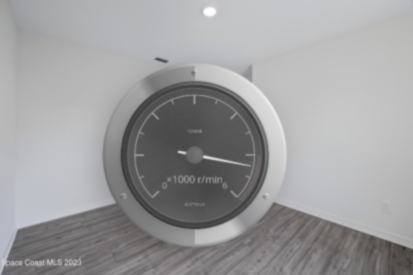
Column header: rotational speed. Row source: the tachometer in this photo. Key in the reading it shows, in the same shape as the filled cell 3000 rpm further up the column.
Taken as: 5250 rpm
